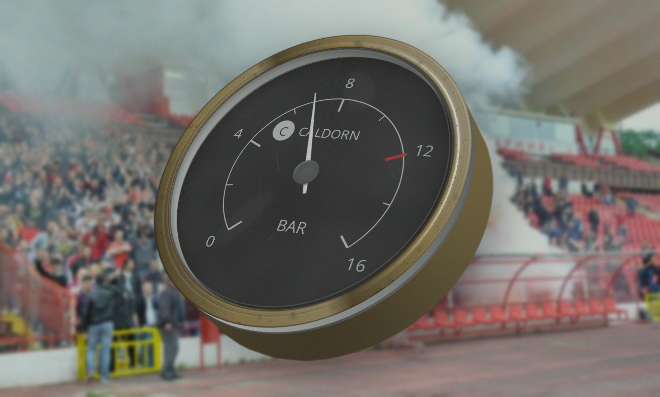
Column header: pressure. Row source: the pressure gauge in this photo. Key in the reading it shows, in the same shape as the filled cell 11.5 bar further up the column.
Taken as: 7 bar
